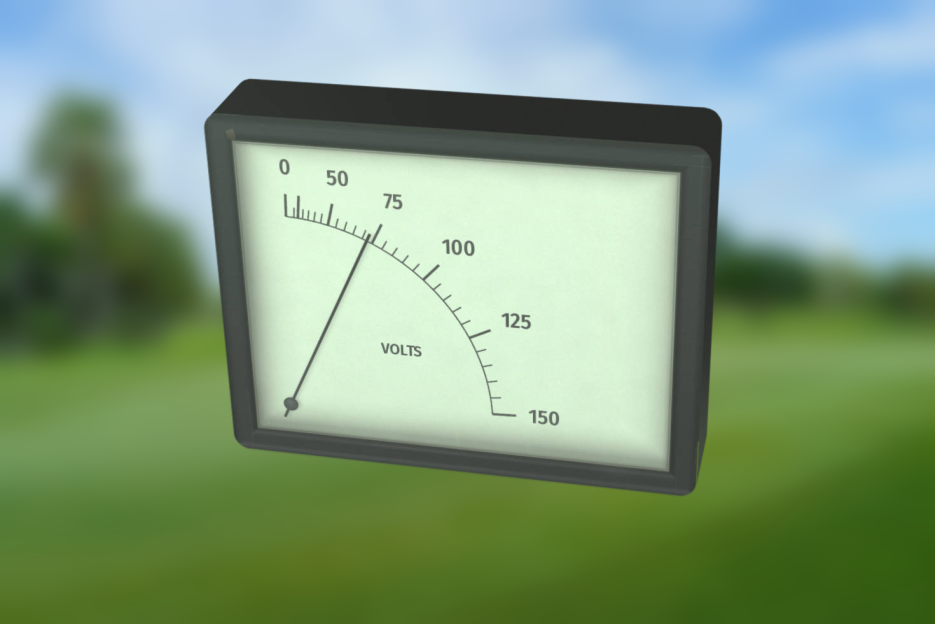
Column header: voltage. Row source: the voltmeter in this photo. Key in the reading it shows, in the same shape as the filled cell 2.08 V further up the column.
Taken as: 72.5 V
